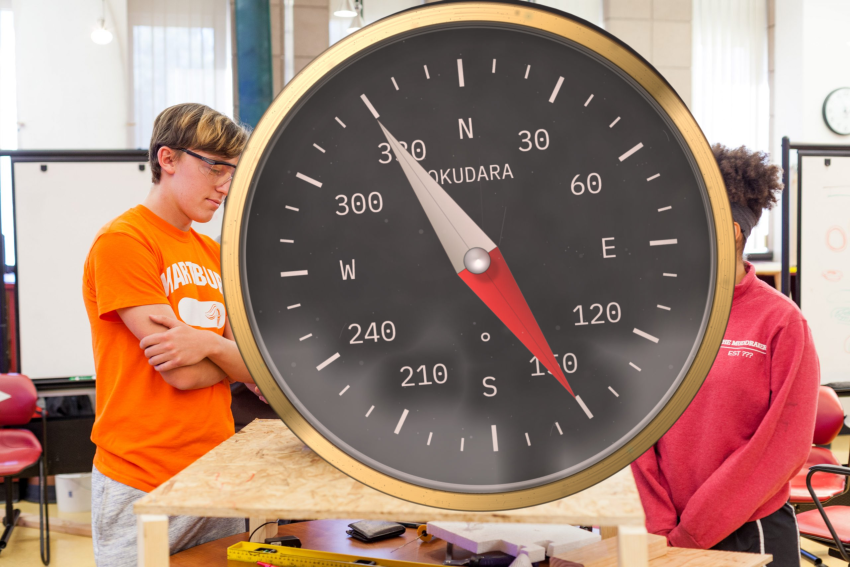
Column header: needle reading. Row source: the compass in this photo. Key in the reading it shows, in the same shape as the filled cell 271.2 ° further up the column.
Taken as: 150 °
